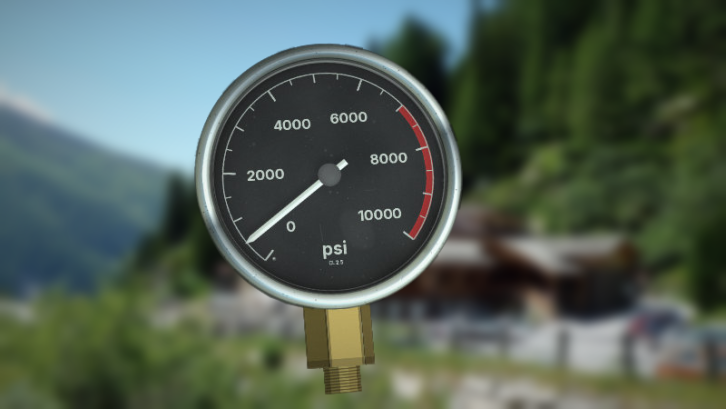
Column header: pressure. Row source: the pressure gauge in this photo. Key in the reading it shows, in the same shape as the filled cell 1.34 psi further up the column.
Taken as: 500 psi
